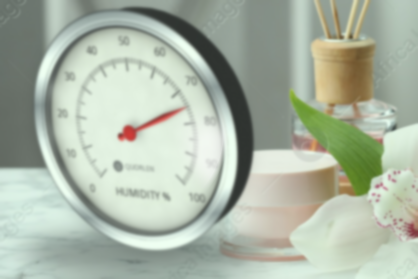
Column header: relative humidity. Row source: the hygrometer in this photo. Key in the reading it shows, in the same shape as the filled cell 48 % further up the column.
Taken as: 75 %
